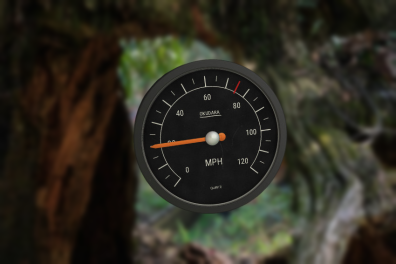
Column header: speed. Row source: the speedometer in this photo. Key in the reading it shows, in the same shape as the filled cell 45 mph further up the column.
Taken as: 20 mph
